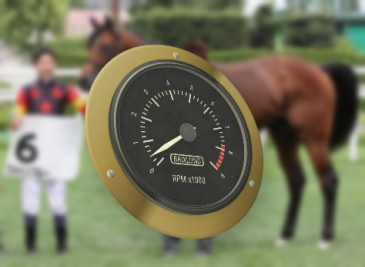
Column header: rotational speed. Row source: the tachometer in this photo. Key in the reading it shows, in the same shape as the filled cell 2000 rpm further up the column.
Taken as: 400 rpm
